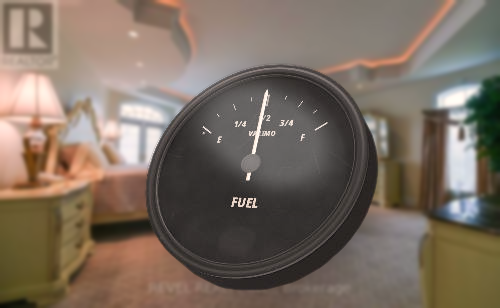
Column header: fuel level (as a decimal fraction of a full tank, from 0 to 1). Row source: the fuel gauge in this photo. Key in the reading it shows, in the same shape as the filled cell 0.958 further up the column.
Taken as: 0.5
